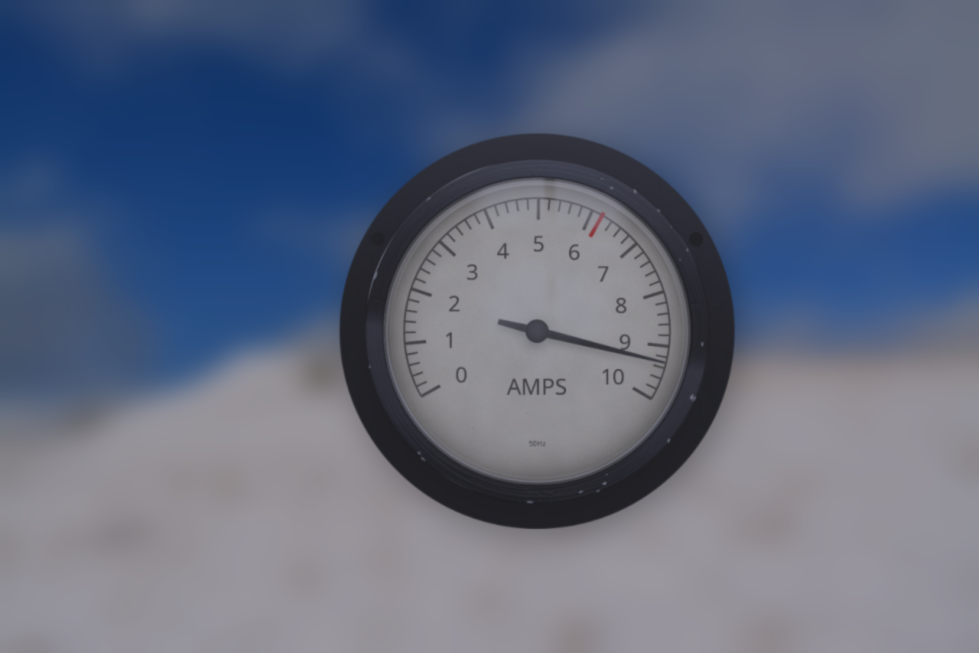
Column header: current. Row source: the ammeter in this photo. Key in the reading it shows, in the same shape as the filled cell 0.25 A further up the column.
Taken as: 9.3 A
